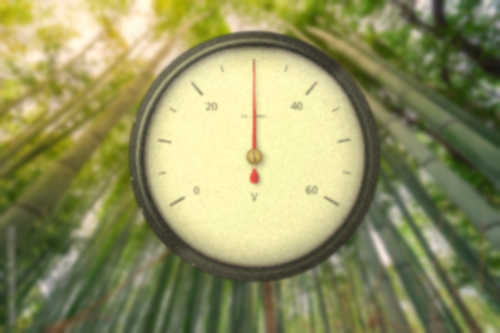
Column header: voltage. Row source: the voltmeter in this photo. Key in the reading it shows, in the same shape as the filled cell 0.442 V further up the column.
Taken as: 30 V
